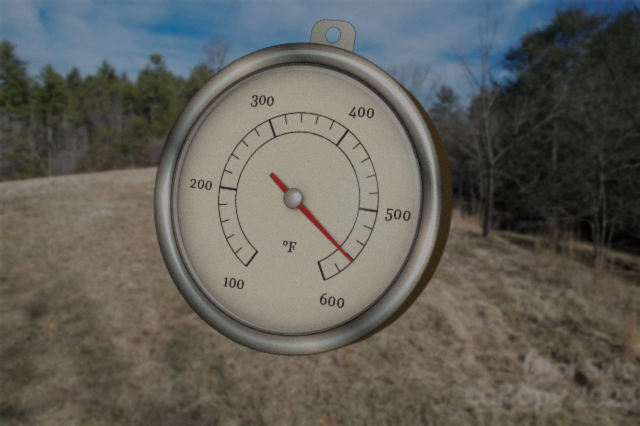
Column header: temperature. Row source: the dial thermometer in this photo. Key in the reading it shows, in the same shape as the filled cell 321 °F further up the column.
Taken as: 560 °F
